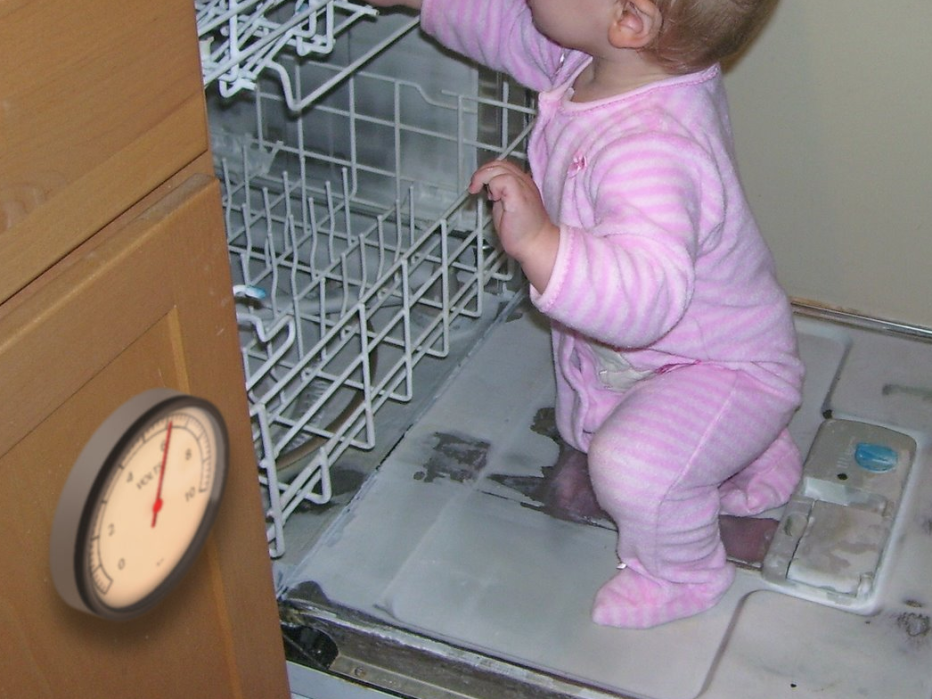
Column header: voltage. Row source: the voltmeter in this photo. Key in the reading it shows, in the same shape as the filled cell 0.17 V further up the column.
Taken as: 6 V
